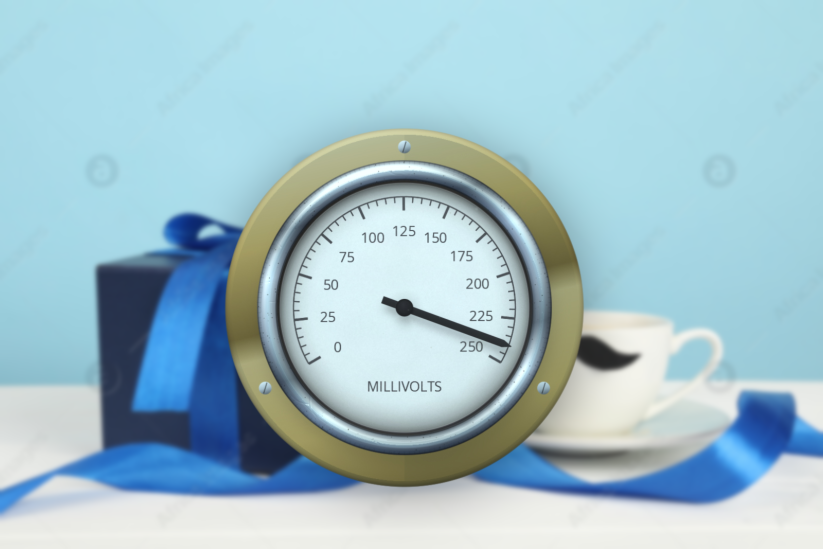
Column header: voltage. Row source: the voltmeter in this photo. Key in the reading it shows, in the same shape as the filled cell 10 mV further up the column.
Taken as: 240 mV
